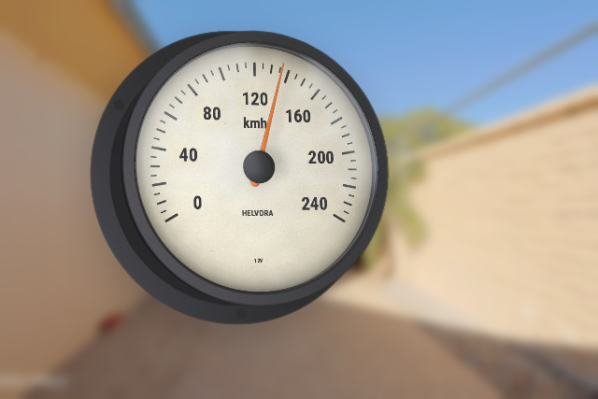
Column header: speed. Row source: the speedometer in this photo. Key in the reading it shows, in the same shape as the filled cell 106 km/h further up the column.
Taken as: 135 km/h
